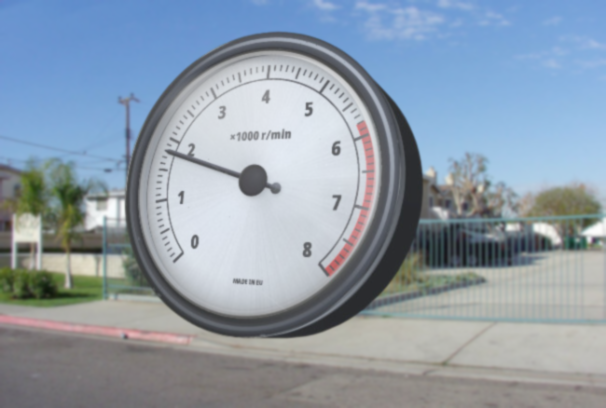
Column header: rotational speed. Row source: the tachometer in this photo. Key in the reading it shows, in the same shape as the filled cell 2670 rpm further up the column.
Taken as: 1800 rpm
